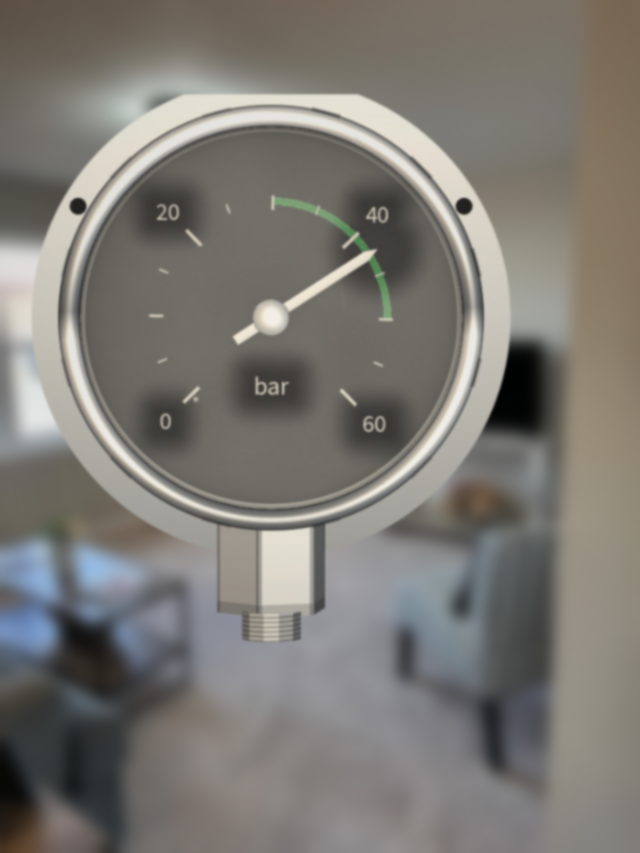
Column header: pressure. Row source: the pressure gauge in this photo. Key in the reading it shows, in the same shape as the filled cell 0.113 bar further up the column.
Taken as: 42.5 bar
